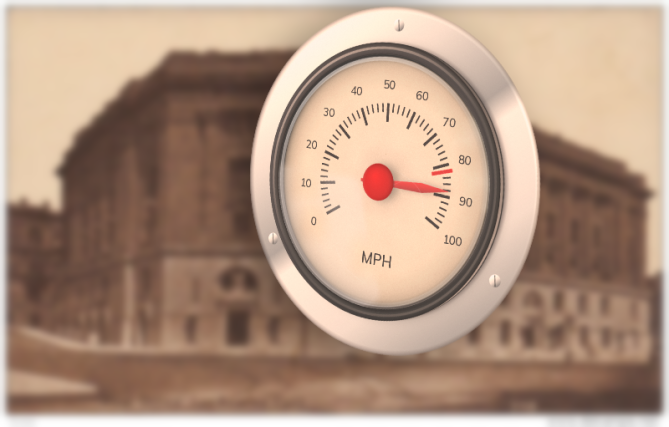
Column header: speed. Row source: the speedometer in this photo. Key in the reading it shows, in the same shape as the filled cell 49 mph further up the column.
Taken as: 88 mph
